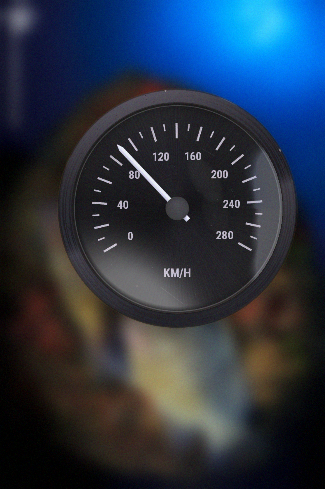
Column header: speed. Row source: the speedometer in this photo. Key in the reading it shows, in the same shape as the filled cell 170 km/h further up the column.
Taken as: 90 km/h
